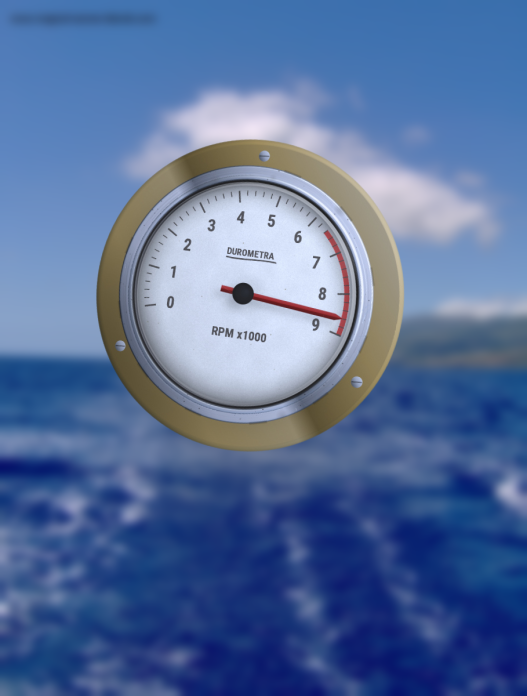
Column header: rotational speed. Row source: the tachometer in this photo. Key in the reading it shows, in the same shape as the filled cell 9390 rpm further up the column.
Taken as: 8600 rpm
